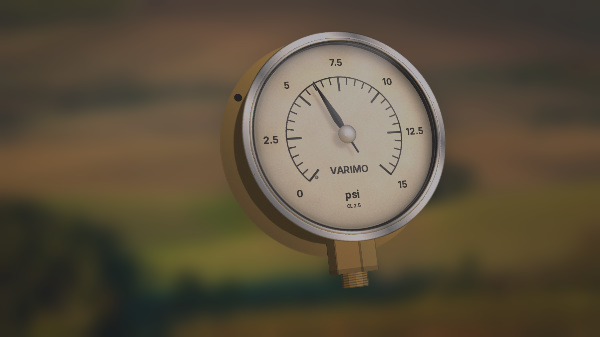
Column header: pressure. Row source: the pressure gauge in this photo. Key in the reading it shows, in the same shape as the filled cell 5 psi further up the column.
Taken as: 6 psi
